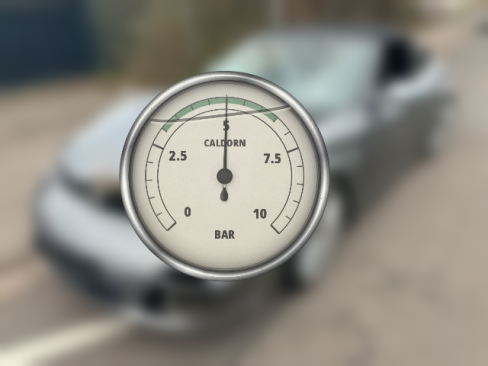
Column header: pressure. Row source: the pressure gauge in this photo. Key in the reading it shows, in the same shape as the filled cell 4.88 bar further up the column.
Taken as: 5 bar
